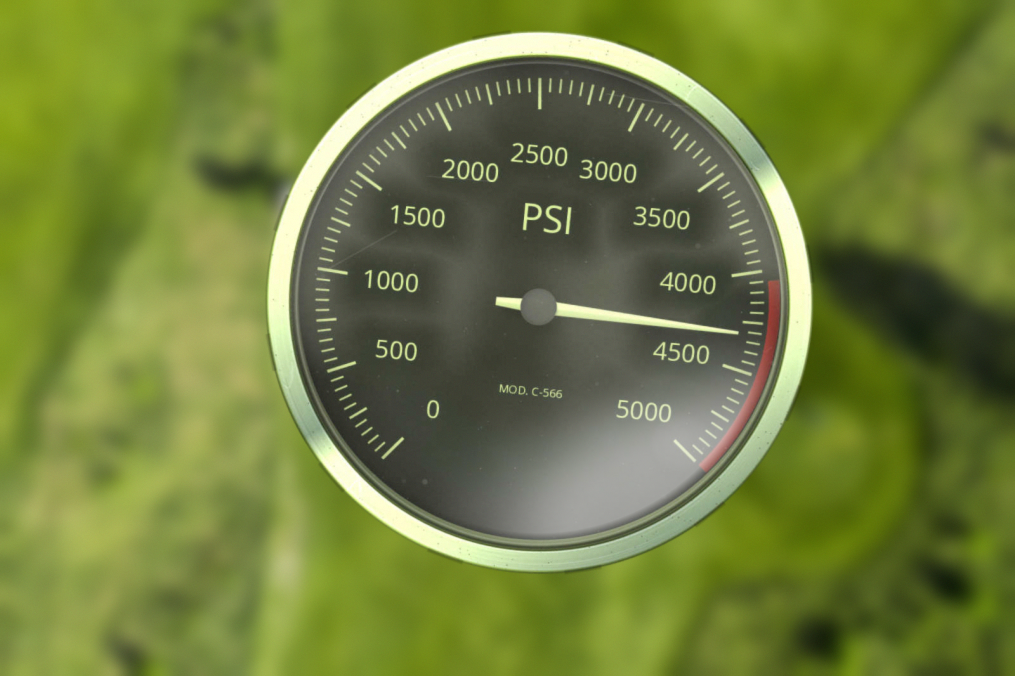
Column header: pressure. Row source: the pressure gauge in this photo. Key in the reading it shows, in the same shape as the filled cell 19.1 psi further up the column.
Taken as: 4300 psi
